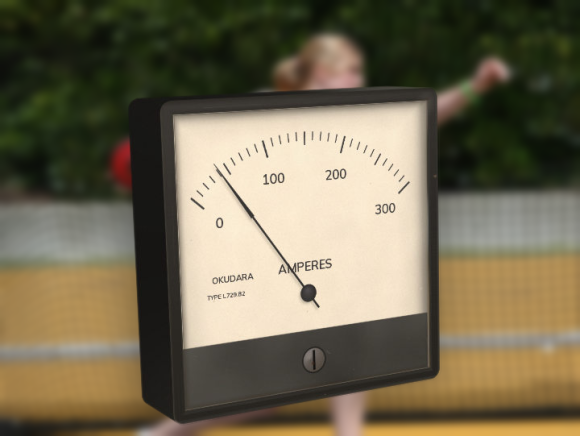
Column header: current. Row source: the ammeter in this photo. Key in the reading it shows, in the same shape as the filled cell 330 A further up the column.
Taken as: 40 A
